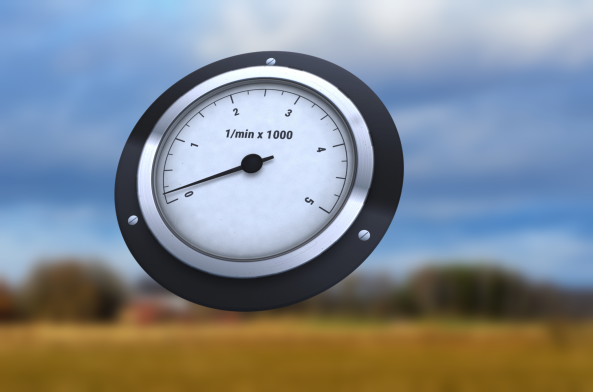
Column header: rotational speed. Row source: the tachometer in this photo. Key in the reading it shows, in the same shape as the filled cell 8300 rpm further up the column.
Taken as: 125 rpm
